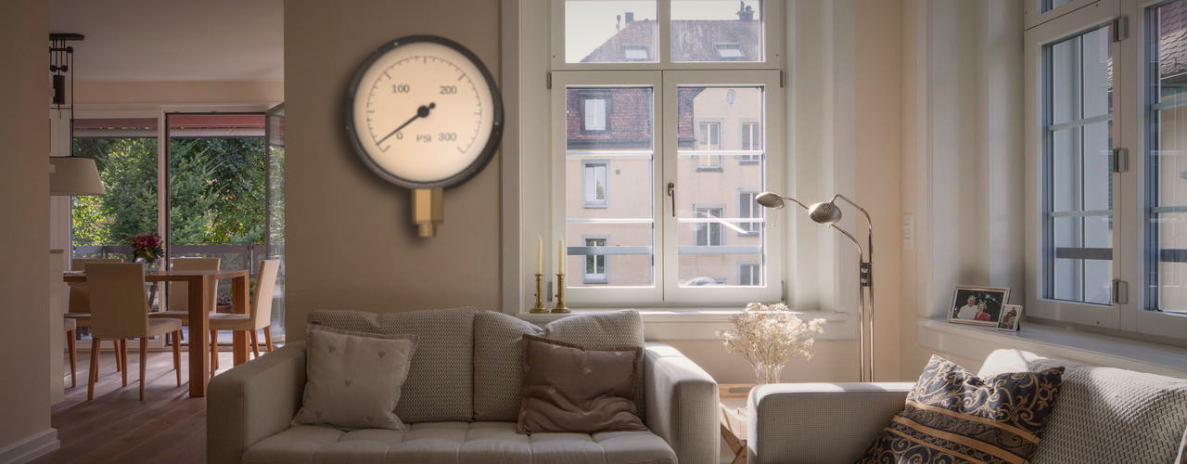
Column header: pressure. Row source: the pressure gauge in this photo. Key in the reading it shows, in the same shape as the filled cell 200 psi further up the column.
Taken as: 10 psi
